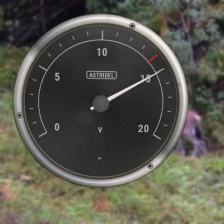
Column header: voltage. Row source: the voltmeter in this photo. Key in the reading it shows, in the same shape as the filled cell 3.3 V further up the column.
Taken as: 15 V
